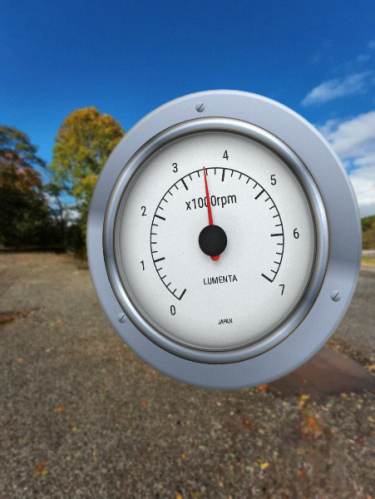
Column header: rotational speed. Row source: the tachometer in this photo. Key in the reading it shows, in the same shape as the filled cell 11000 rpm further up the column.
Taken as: 3600 rpm
